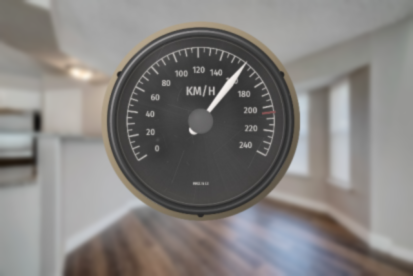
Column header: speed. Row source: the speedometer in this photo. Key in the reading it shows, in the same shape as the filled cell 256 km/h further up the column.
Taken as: 160 km/h
